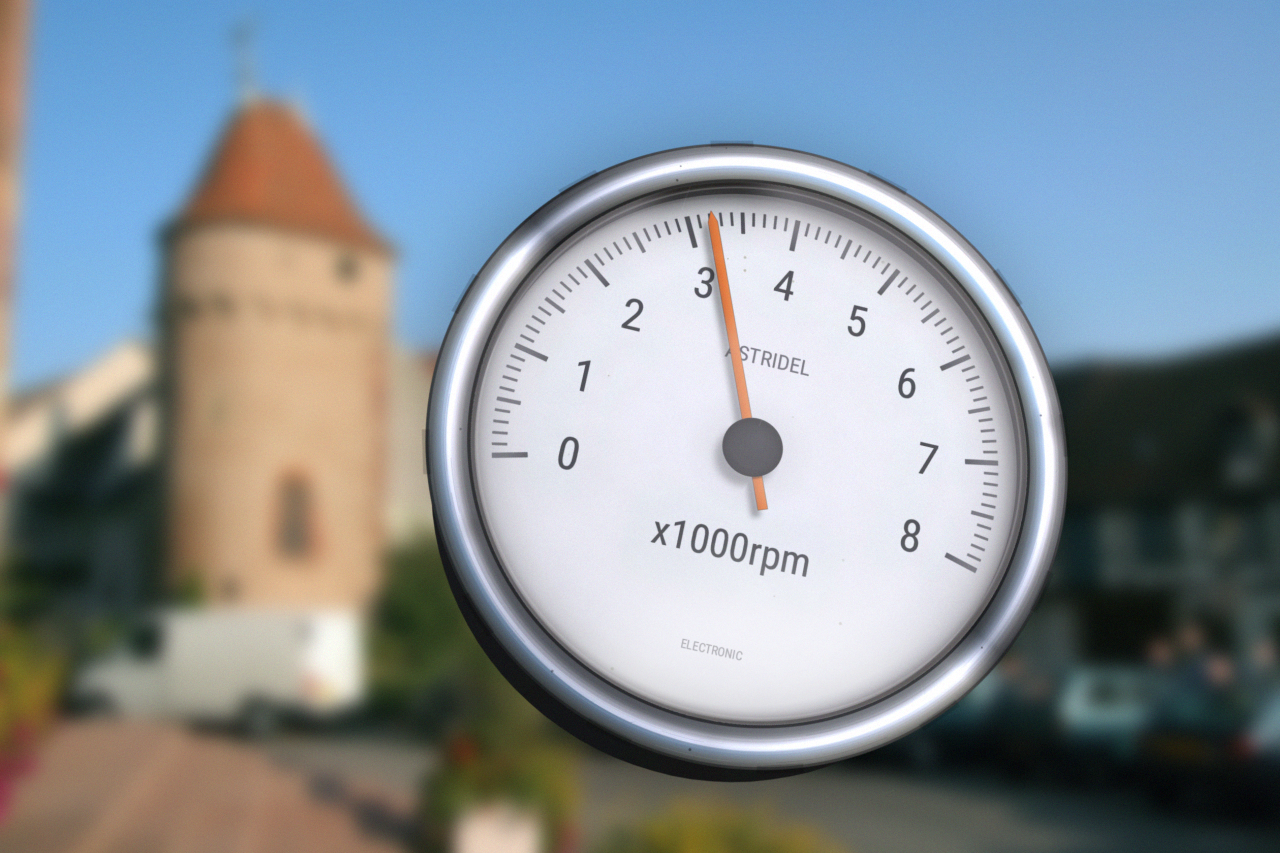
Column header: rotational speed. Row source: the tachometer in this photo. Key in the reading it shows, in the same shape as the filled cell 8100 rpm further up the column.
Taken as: 3200 rpm
